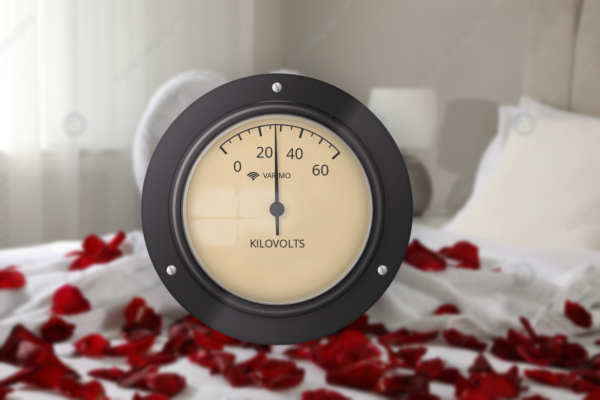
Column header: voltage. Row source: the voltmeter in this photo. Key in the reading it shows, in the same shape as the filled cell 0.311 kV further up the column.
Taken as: 27.5 kV
